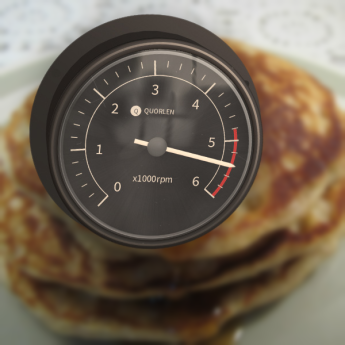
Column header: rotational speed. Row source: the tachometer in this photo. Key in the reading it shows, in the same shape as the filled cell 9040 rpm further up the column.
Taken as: 5400 rpm
